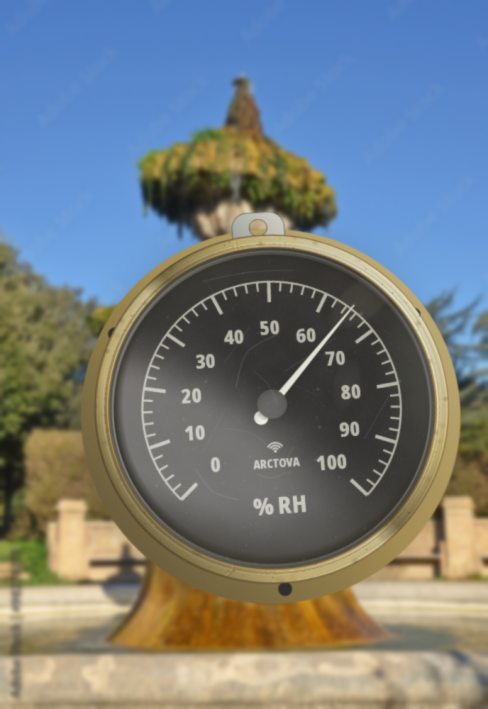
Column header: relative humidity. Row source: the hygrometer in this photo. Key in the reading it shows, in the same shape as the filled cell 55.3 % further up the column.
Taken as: 65 %
